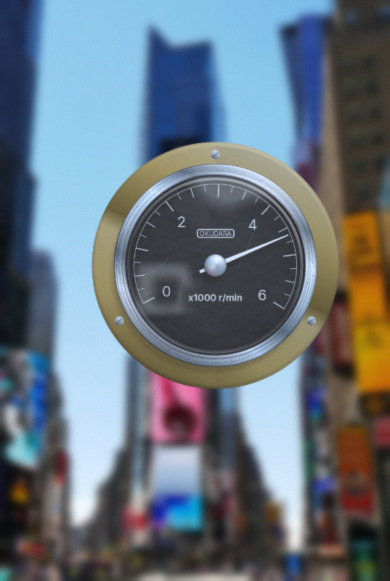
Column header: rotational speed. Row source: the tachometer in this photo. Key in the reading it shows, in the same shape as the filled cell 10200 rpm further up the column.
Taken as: 4625 rpm
